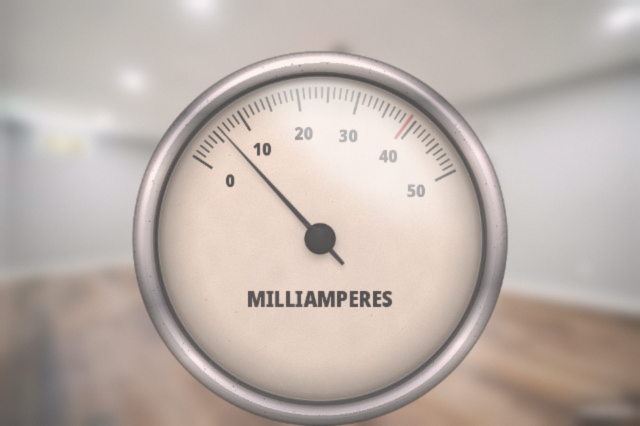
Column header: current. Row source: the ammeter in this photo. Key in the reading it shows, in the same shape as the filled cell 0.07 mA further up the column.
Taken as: 6 mA
